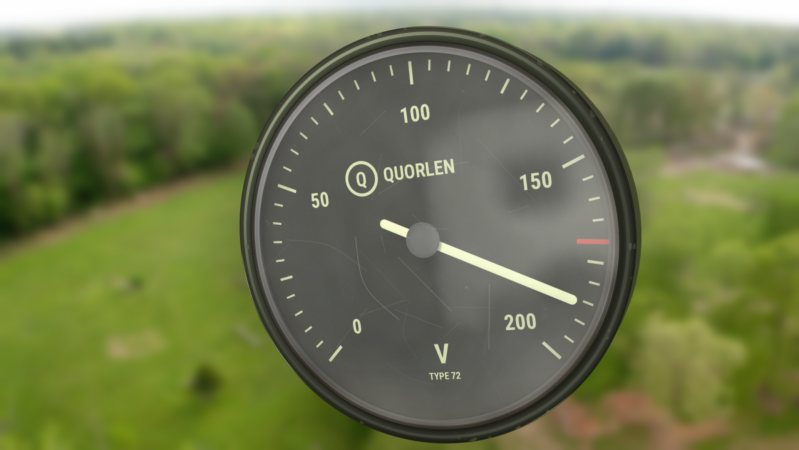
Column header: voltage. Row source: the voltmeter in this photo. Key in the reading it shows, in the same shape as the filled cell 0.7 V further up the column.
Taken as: 185 V
